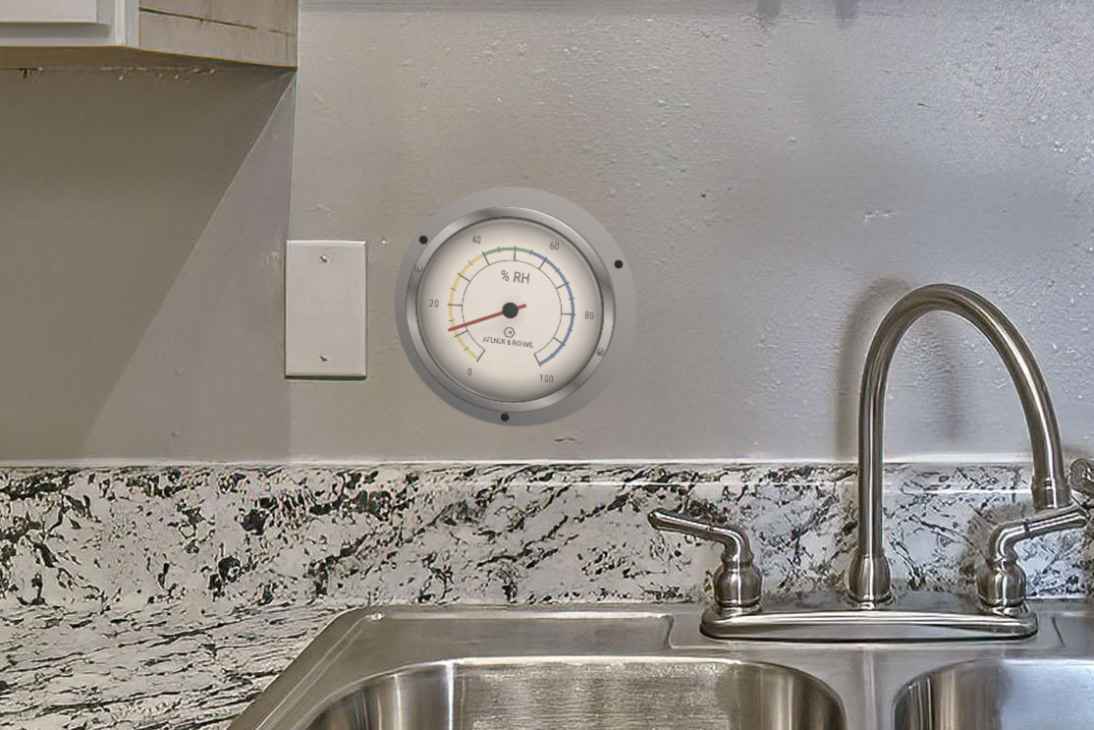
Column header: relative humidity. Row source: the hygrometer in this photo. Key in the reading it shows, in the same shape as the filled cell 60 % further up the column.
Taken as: 12.5 %
